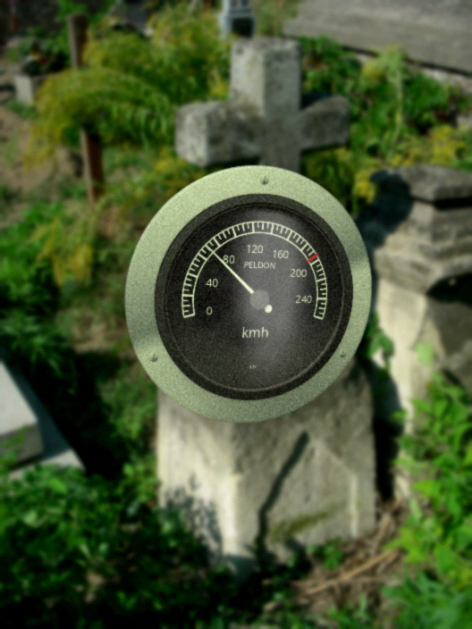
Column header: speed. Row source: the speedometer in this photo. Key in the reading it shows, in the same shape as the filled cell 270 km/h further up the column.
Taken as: 70 km/h
